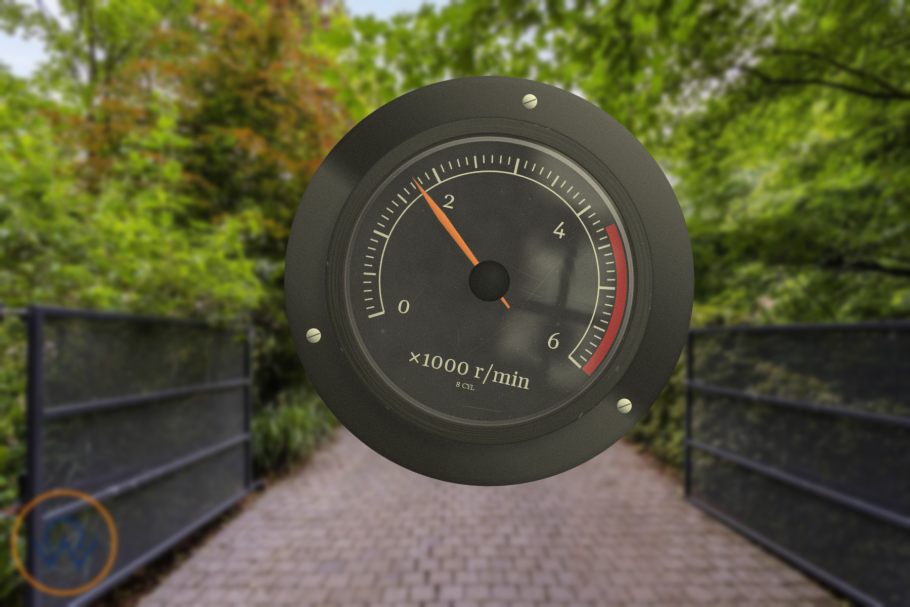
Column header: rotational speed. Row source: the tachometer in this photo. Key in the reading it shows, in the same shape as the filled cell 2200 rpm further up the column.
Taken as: 1750 rpm
